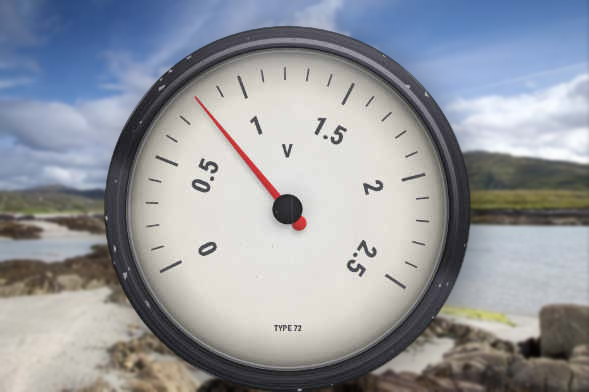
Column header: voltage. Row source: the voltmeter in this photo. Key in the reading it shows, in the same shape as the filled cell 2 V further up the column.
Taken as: 0.8 V
